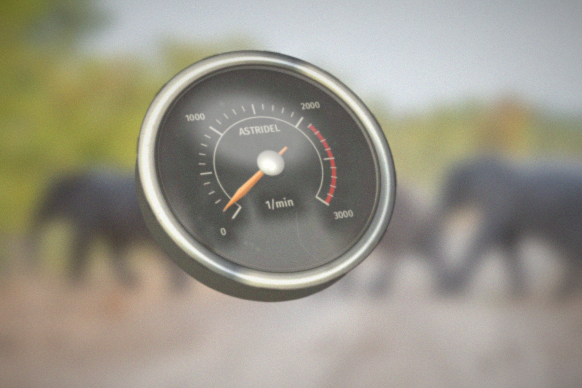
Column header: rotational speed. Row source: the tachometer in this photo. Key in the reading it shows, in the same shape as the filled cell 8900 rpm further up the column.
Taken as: 100 rpm
